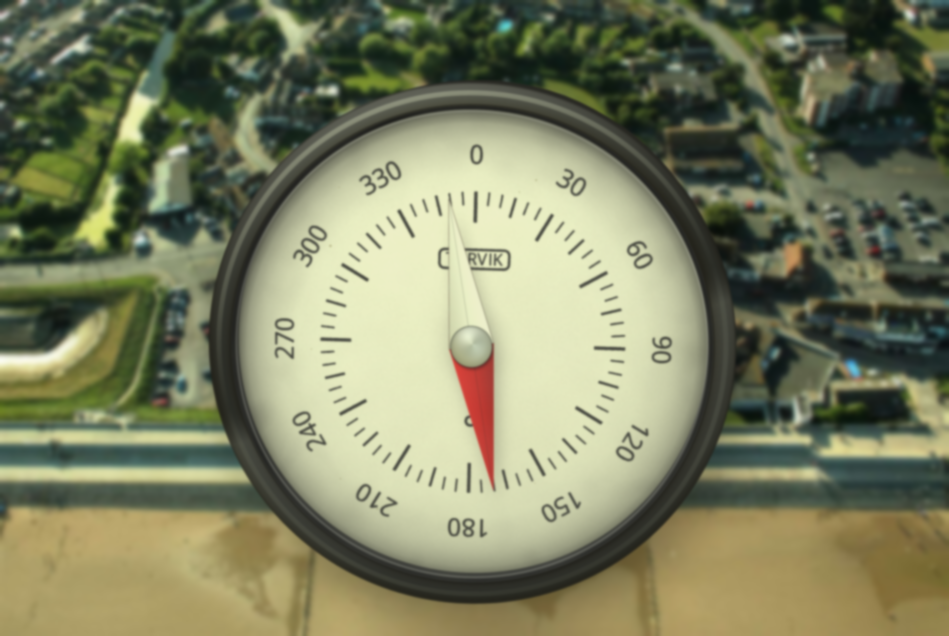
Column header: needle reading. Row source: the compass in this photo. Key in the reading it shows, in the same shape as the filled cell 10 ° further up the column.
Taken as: 170 °
